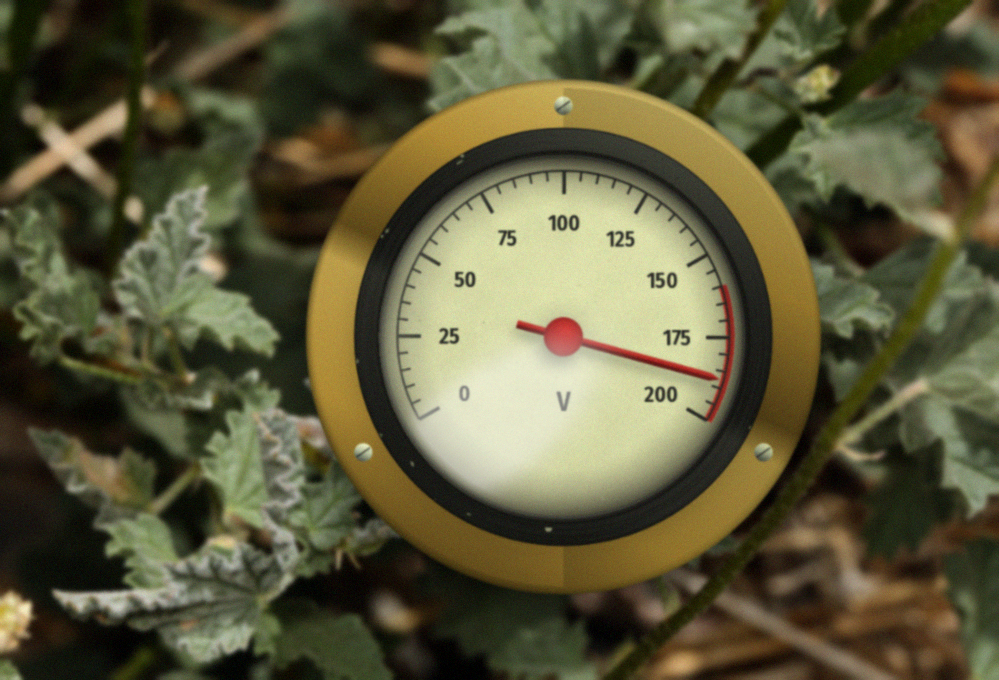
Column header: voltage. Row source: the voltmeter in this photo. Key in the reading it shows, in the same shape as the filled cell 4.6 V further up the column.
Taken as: 187.5 V
